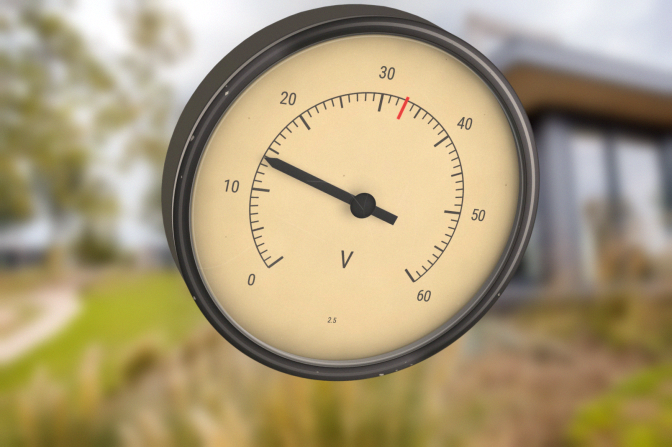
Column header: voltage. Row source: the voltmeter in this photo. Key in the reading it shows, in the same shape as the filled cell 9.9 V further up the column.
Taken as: 14 V
